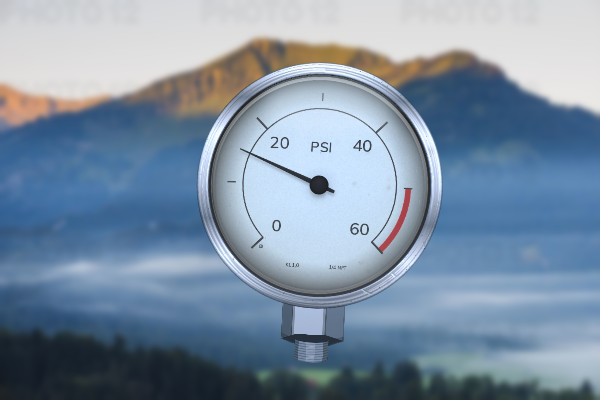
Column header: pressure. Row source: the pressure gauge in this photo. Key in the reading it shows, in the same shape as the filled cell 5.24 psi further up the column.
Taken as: 15 psi
